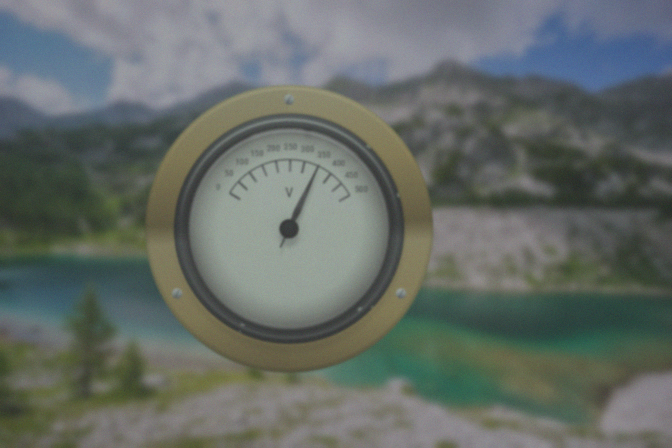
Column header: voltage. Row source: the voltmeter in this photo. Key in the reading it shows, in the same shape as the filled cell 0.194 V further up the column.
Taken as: 350 V
